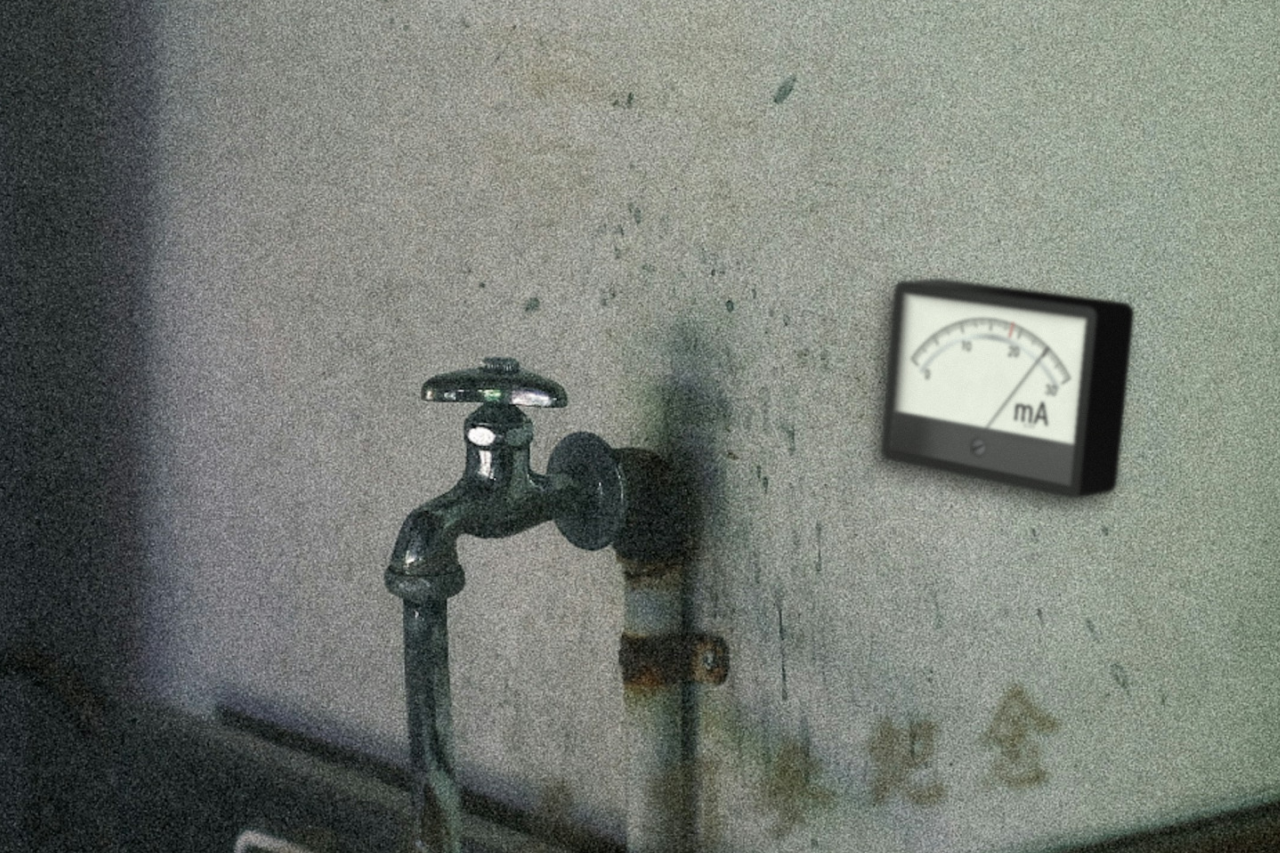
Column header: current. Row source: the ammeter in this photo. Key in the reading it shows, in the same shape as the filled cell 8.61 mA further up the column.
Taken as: 25 mA
